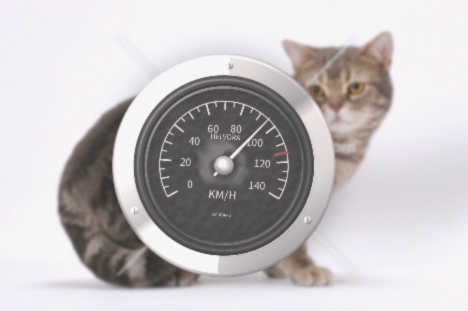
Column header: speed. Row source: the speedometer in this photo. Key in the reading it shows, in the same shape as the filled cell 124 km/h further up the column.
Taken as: 95 km/h
